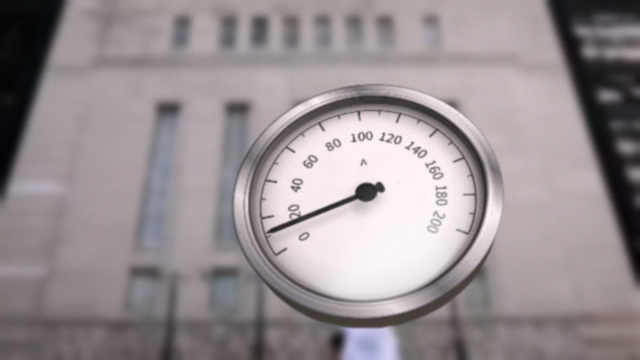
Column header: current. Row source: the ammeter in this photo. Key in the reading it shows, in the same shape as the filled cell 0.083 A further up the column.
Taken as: 10 A
